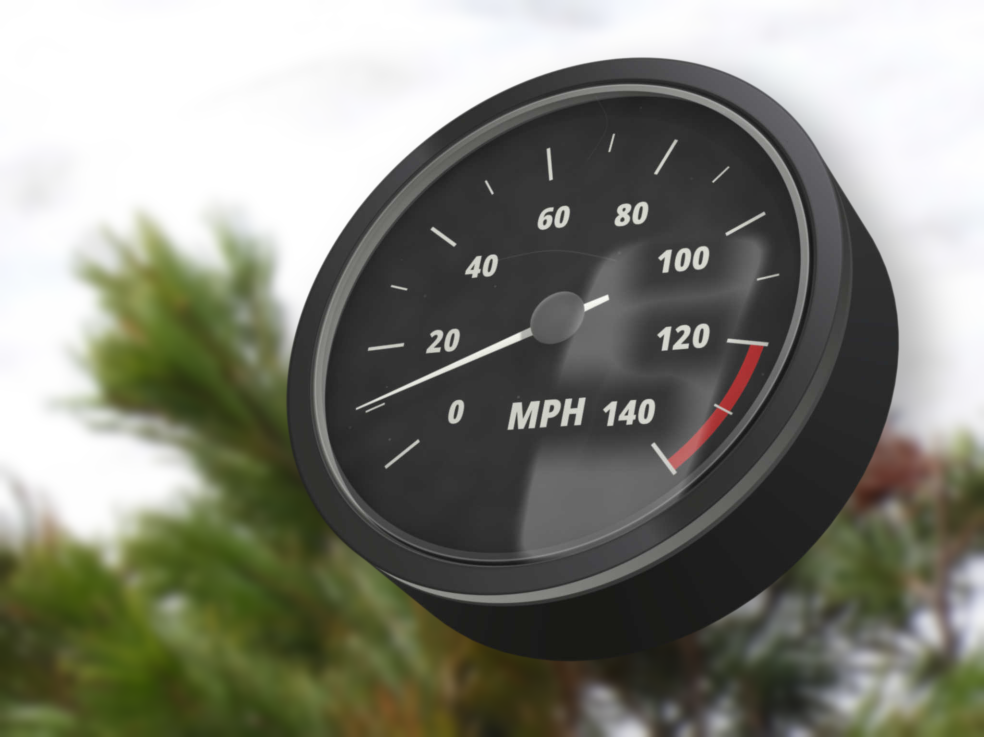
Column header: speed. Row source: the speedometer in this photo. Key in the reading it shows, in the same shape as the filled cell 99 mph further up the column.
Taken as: 10 mph
